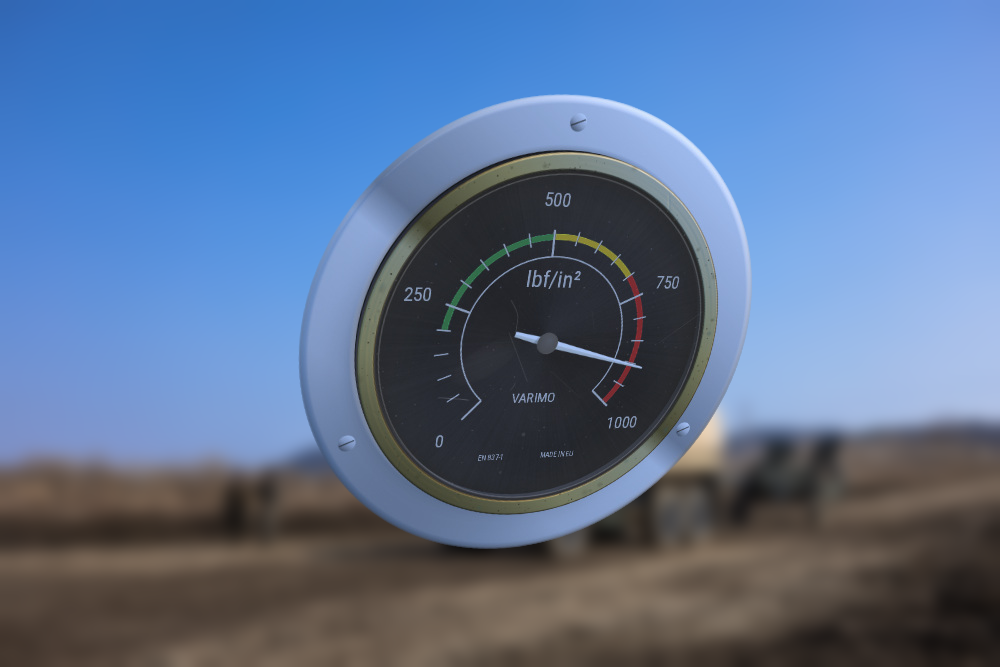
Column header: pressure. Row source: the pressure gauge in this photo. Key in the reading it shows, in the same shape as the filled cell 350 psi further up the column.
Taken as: 900 psi
